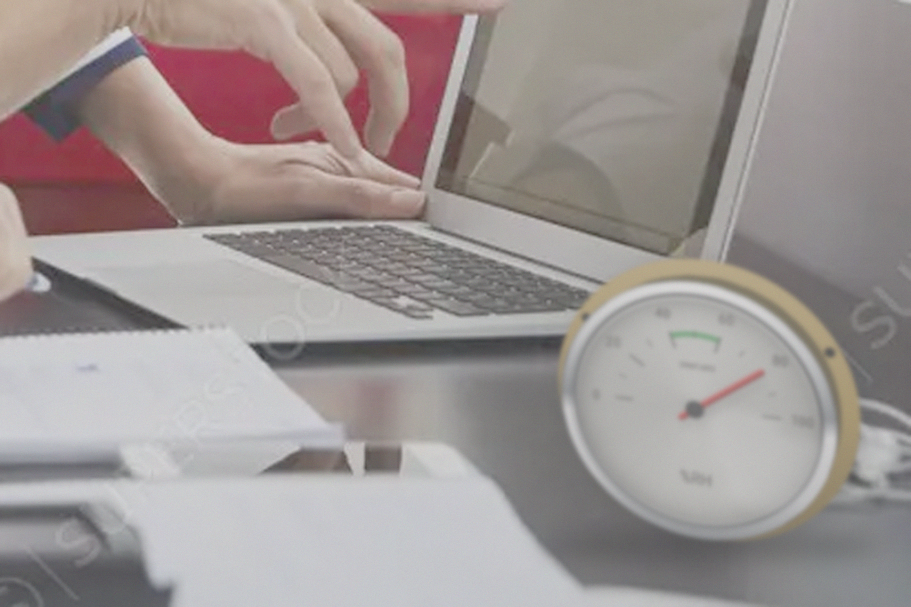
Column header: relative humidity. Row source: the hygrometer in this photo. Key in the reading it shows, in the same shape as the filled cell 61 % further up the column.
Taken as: 80 %
